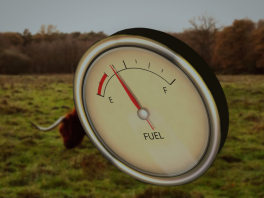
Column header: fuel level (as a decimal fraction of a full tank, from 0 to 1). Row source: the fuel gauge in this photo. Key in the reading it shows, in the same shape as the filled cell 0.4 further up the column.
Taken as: 0.375
